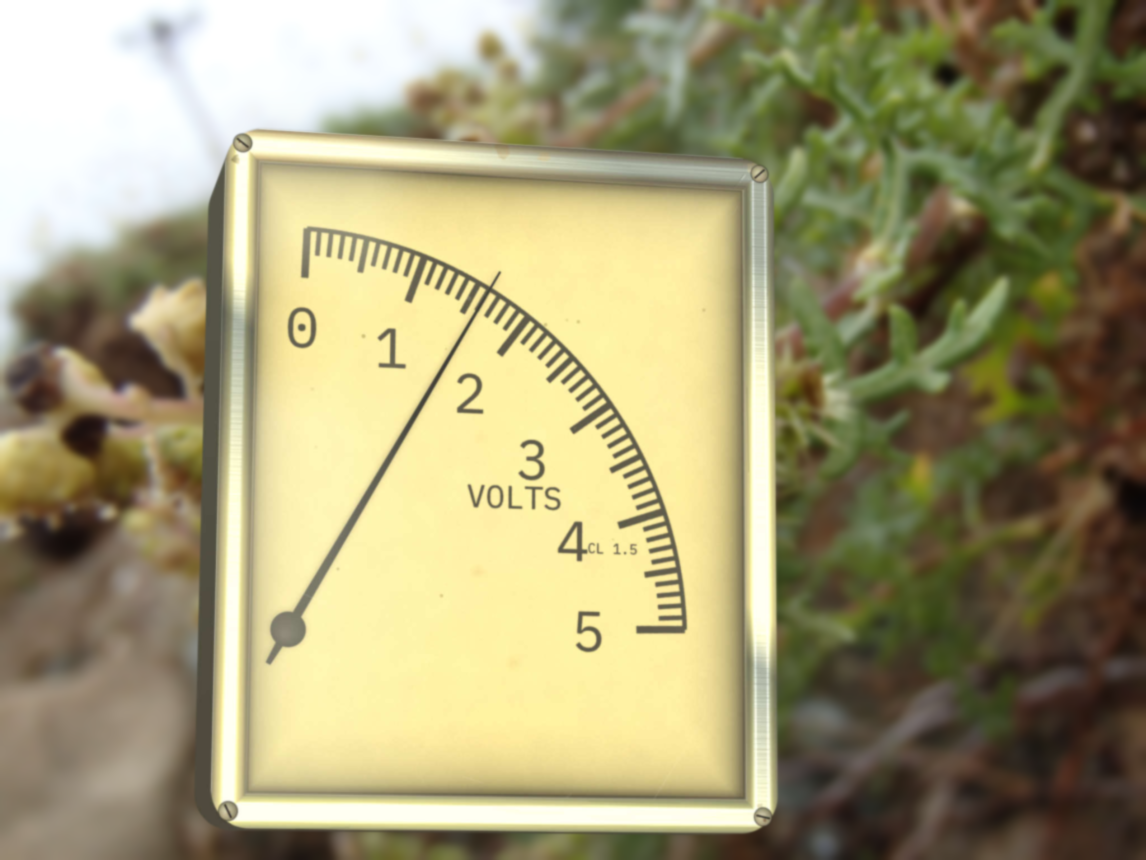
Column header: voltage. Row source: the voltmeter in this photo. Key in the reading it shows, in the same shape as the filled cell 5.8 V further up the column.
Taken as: 1.6 V
